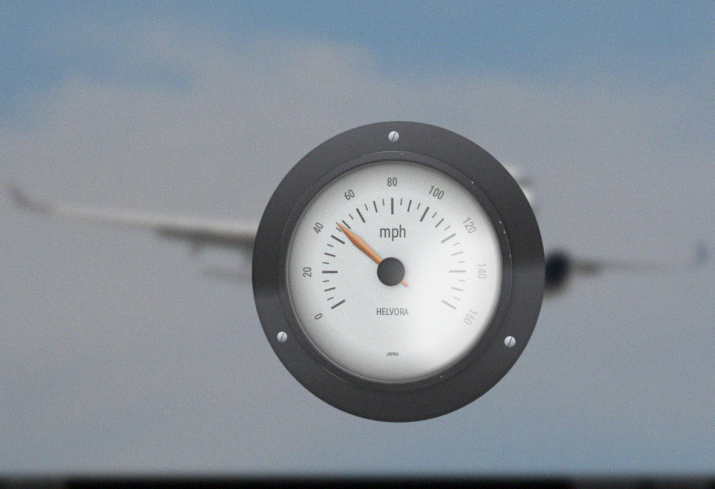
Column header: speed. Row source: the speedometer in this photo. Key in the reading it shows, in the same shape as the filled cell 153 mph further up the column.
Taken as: 47.5 mph
